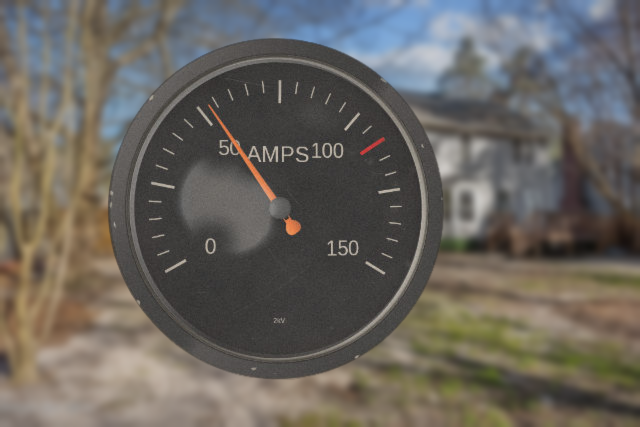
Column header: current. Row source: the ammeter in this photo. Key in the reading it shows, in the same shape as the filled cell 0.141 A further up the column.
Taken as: 52.5 A
